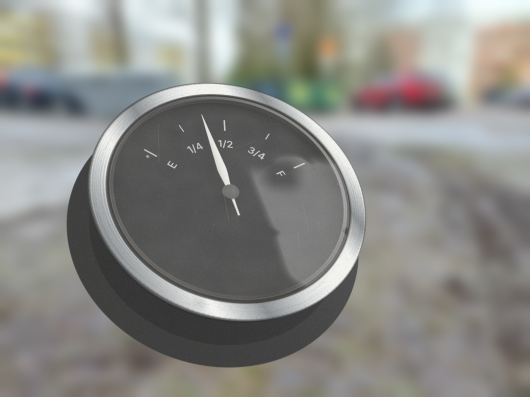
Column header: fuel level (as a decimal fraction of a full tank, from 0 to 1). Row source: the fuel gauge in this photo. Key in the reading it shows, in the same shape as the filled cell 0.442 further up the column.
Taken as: 0.375
